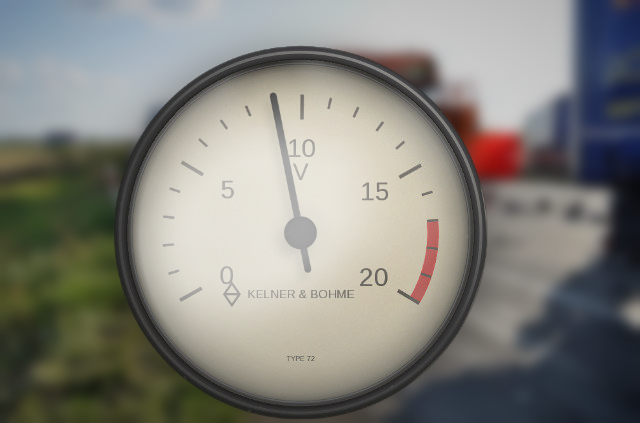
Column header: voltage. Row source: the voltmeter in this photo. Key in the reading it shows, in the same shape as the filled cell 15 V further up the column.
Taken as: 9 V
